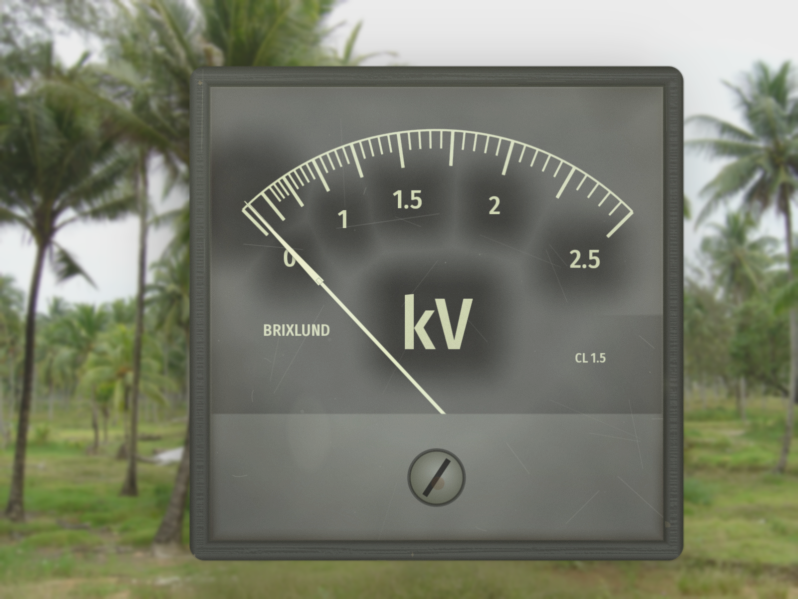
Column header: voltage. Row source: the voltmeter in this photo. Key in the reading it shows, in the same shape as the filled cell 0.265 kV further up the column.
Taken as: 0.25 kV
